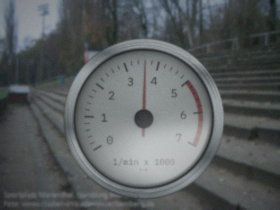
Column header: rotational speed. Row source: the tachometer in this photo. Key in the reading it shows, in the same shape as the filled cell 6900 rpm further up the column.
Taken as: 3600 rpm
